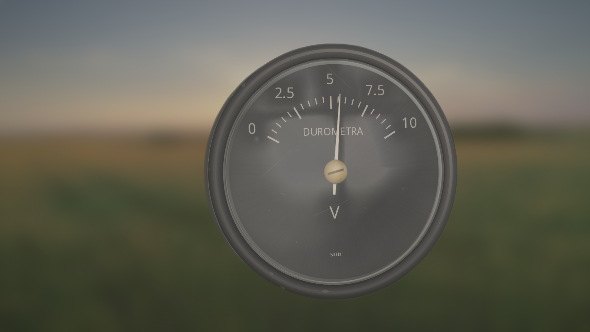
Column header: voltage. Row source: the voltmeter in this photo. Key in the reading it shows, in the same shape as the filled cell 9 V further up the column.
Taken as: 5.5 V
